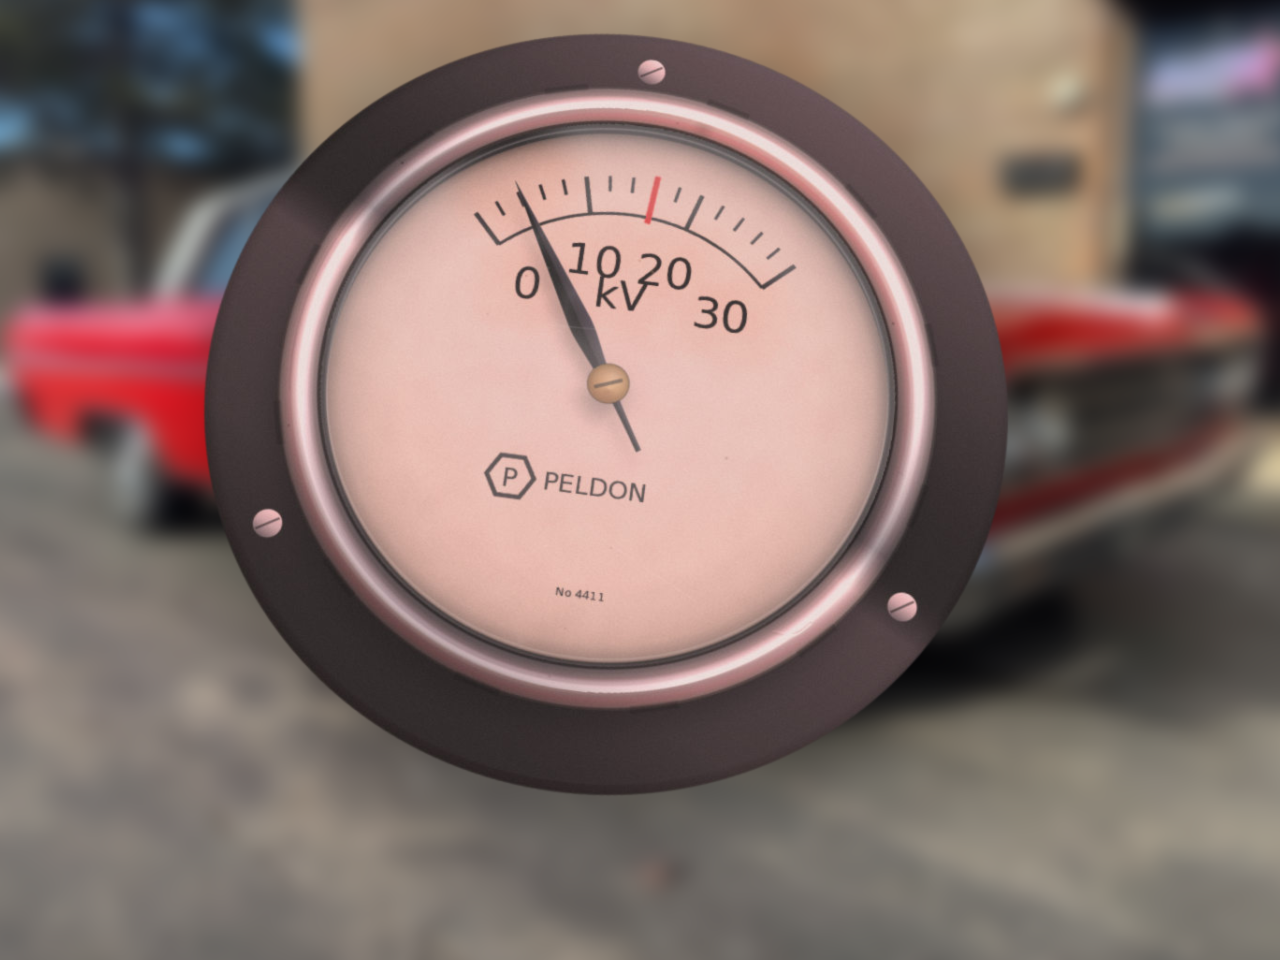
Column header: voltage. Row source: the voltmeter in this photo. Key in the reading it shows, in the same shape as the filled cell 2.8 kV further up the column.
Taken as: 4 kV
